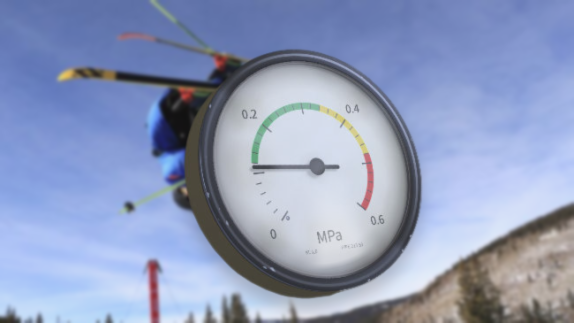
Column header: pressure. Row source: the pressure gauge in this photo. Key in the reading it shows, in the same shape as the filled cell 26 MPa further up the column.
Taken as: 0.11 MPa
